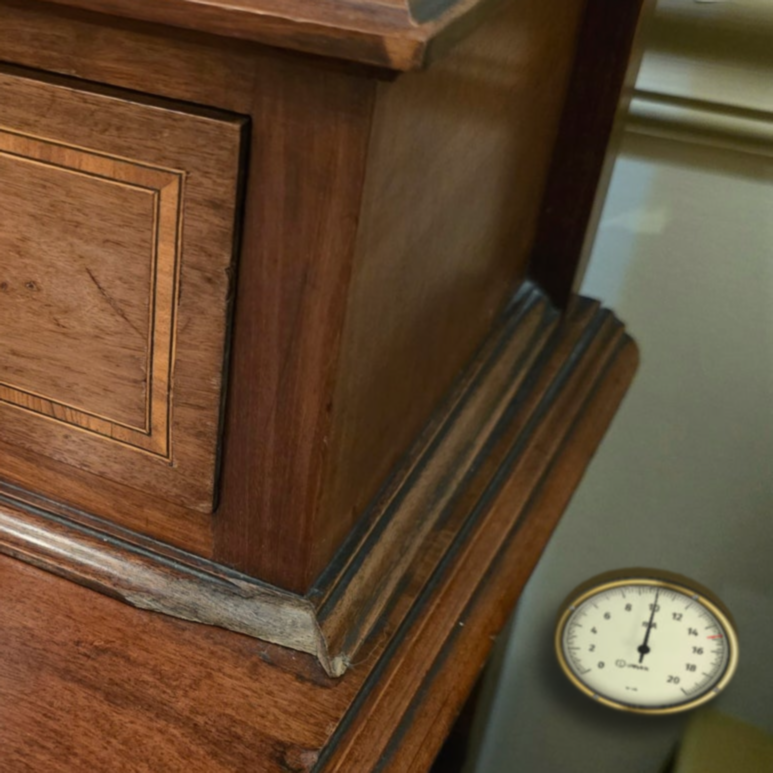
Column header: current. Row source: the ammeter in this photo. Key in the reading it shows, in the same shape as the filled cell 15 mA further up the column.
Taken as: 10 mA
